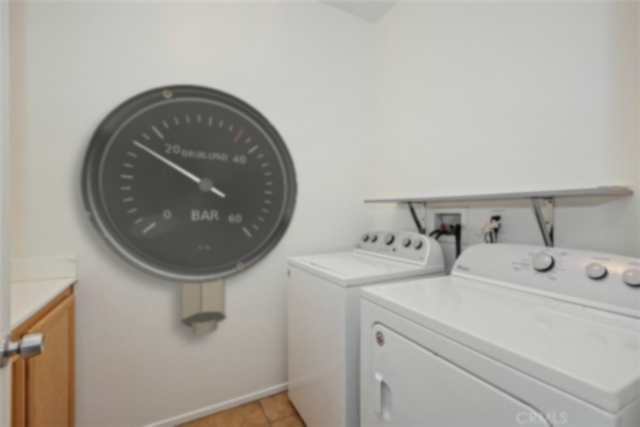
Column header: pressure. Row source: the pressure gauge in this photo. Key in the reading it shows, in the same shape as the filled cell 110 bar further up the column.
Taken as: 16 bar
